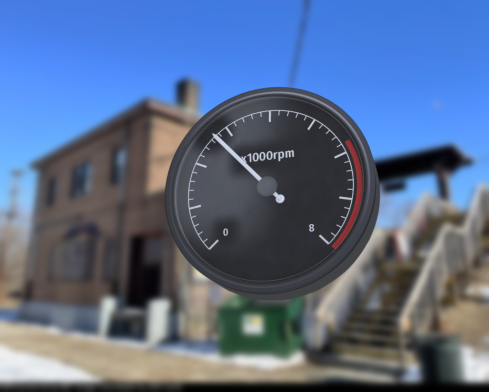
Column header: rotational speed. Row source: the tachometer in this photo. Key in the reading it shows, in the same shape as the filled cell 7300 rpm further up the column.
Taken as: 2700 rpm
